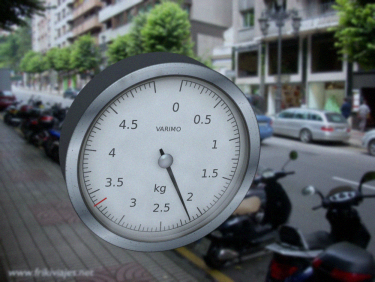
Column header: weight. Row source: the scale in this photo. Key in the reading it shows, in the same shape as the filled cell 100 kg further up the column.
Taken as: 2.15 kg
